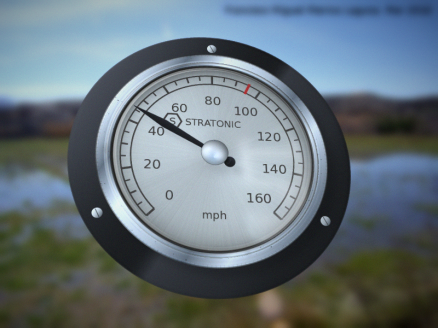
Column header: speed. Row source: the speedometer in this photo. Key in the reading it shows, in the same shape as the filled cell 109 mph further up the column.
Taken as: 45 mph
